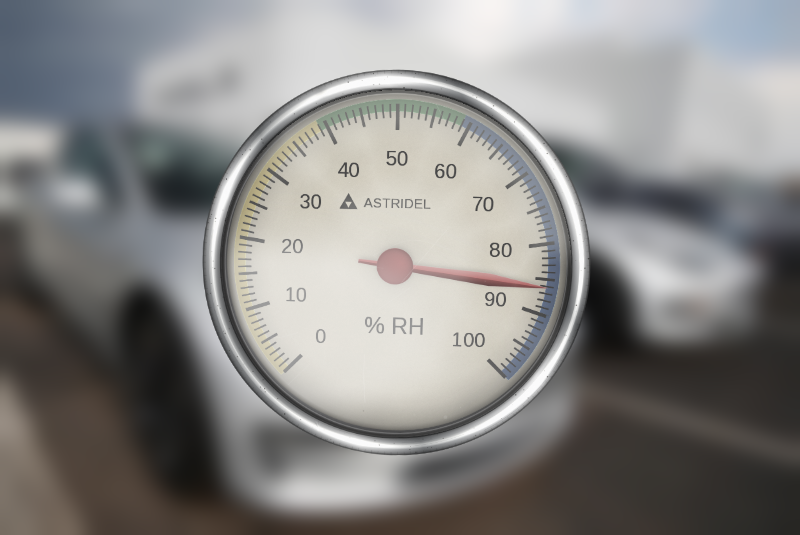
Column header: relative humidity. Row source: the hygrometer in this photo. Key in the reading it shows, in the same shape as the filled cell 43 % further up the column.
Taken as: 86 %
